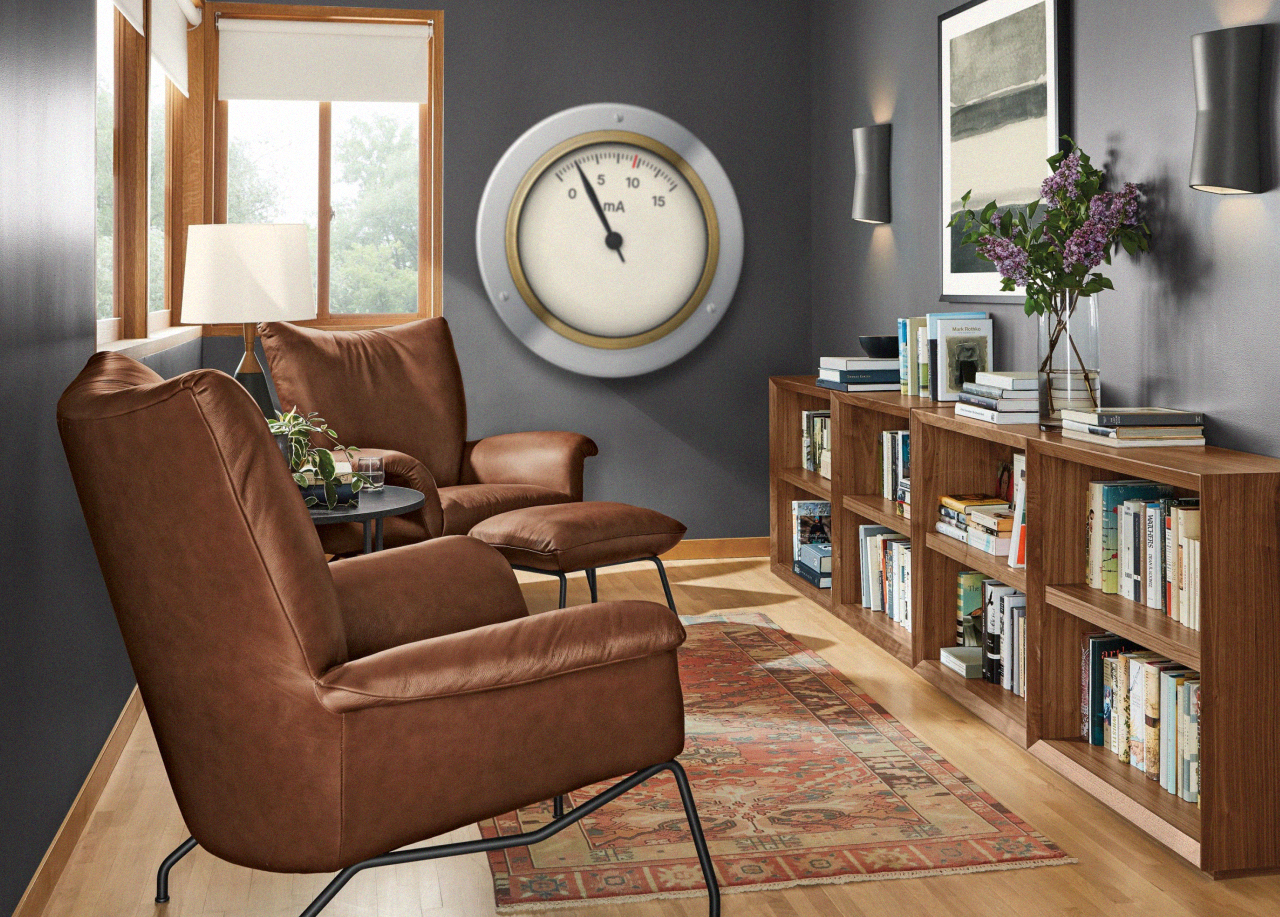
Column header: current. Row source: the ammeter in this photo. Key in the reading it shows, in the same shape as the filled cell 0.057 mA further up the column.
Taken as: 2.5 mA
